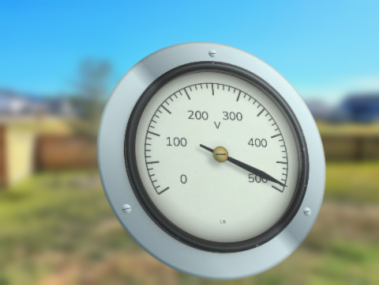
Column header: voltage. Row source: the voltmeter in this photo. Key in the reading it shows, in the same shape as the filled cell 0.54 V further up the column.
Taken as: 490 V
